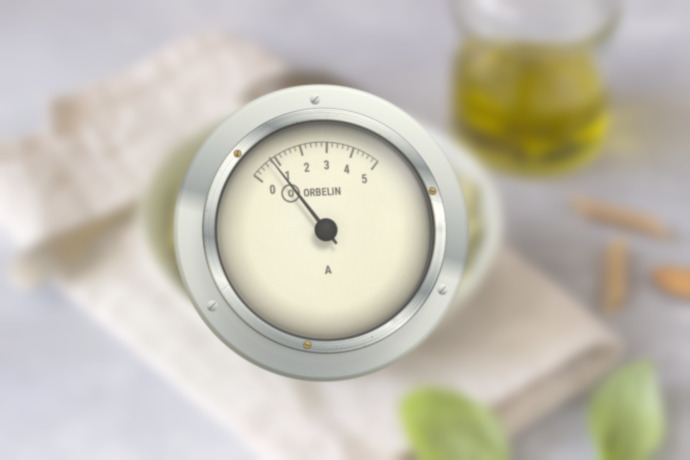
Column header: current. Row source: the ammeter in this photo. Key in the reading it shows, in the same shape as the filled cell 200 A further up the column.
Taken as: 0.8 A
